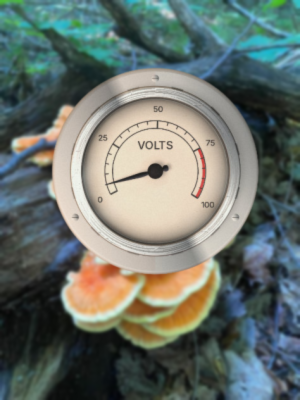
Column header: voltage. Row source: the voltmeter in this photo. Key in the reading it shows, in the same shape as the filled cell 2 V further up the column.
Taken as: 5 V
